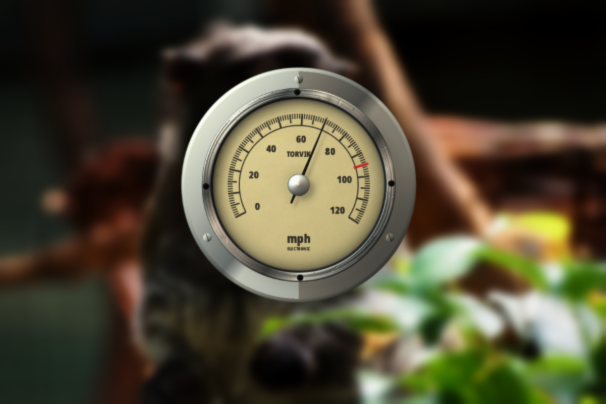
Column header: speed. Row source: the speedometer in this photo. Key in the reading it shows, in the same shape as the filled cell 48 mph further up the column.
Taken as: 70 mph
